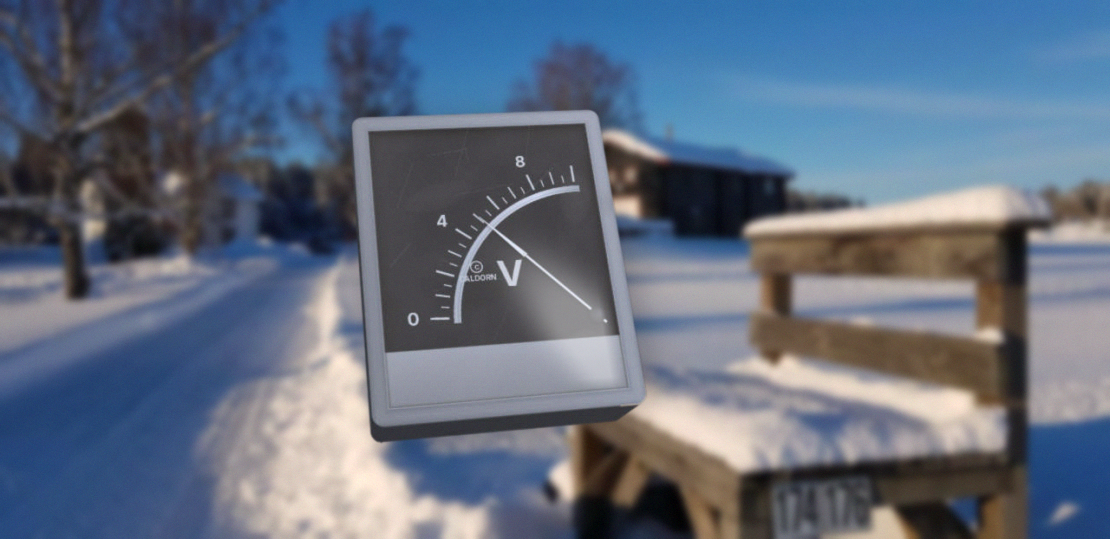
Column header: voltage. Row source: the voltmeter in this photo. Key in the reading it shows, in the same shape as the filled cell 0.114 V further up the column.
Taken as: 5 V
